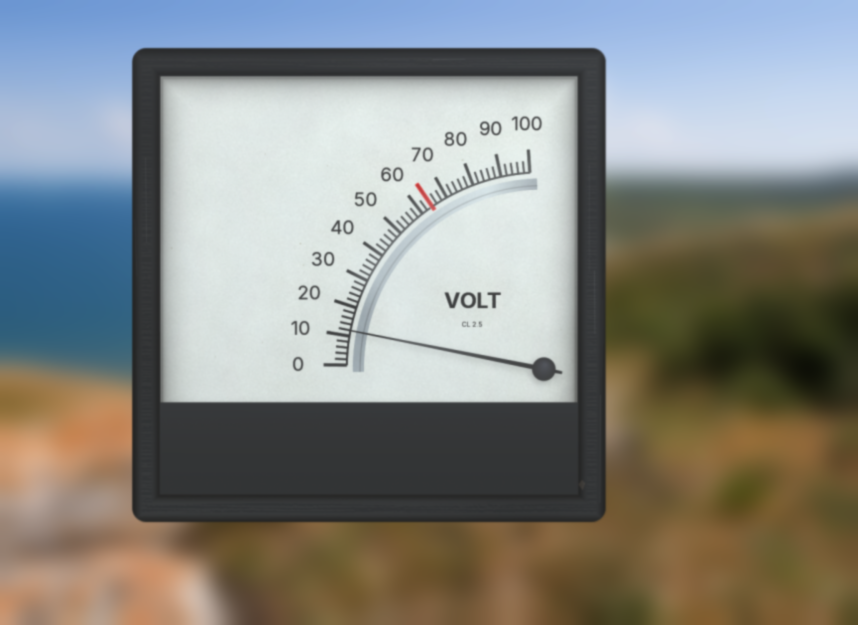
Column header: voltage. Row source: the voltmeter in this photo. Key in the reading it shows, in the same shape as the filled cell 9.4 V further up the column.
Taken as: 12 V
